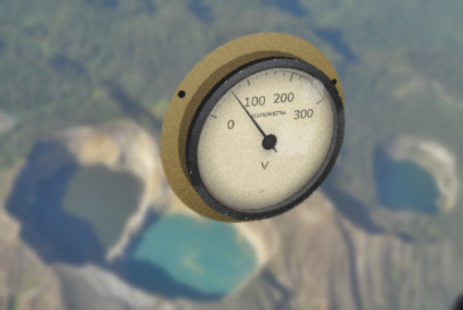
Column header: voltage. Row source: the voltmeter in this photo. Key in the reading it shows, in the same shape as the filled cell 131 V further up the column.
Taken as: 60 V
